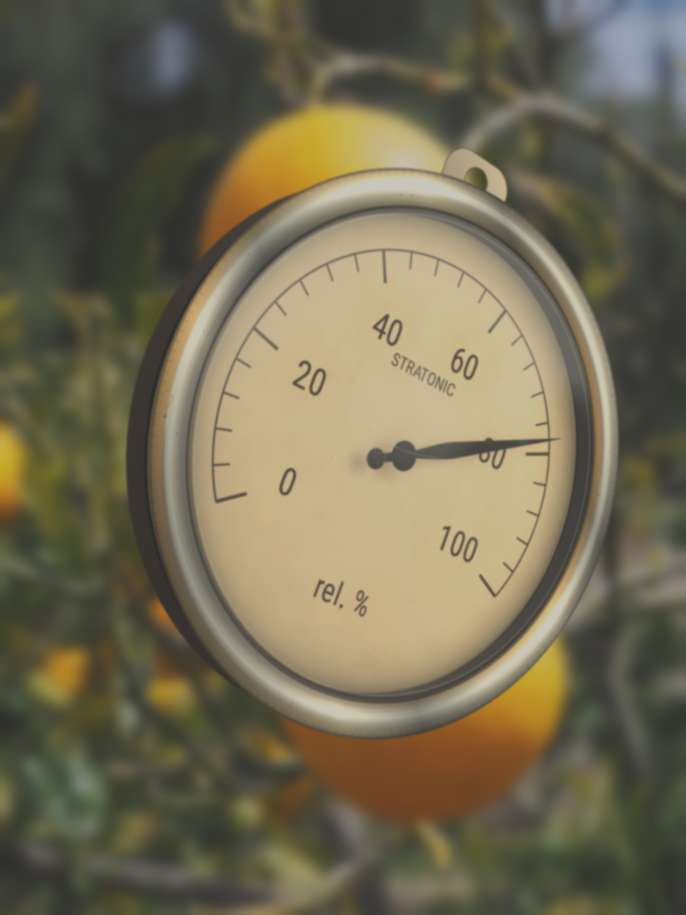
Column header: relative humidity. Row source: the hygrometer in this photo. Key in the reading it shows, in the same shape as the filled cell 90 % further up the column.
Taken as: 78 %
